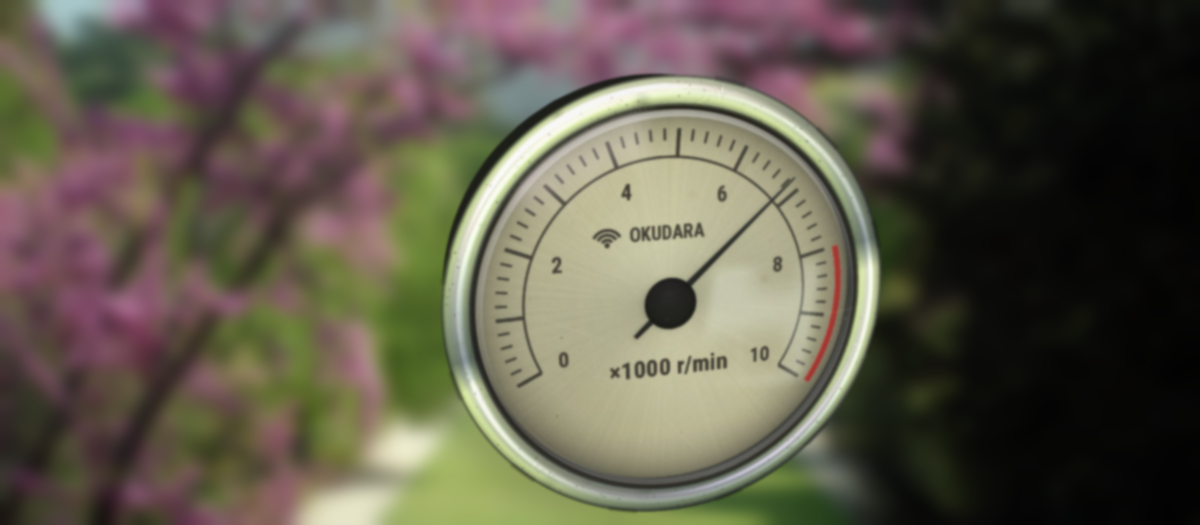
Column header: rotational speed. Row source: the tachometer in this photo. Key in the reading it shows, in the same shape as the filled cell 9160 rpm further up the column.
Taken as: 6800 rpm
